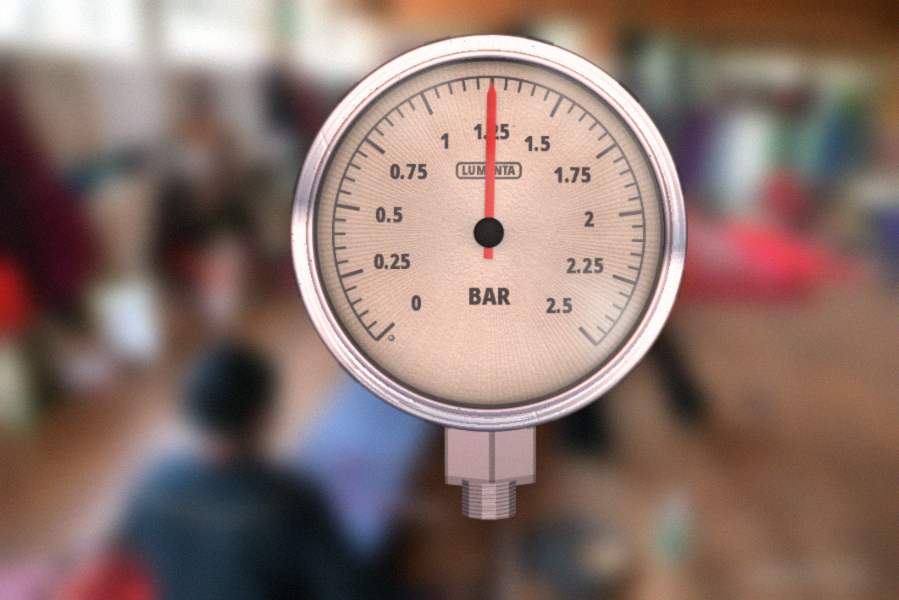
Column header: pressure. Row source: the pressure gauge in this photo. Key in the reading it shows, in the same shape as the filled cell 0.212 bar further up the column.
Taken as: 1.25 bar
